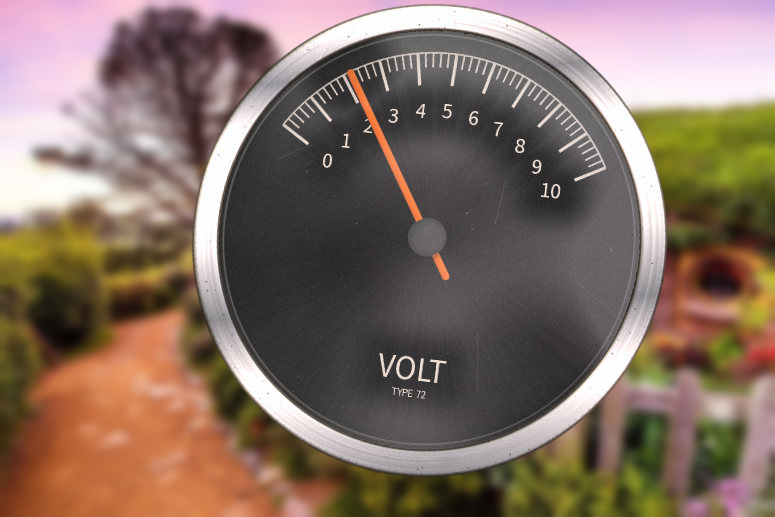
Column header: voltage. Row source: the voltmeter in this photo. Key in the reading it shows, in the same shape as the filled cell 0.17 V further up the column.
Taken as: 2.2 V
